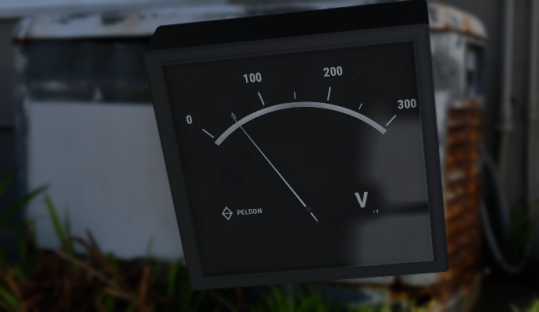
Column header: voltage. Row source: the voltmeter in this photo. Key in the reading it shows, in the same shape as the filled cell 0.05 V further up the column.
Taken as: 50 V
